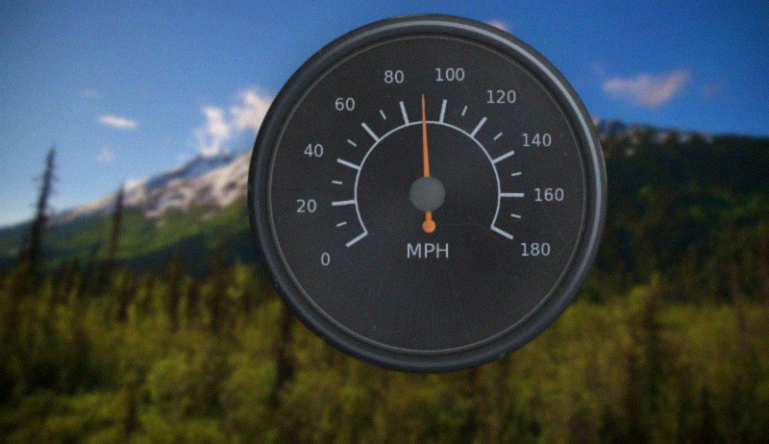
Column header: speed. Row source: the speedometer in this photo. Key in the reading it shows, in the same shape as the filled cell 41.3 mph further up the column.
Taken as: 90 mph
